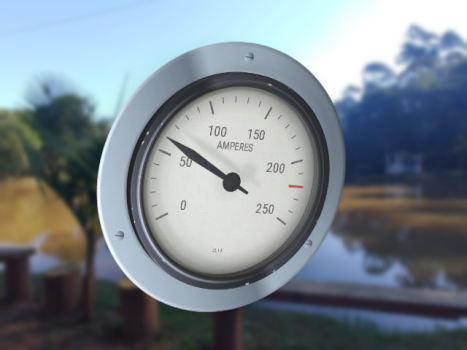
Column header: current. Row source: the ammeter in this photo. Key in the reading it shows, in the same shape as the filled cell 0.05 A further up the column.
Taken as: 60 A
